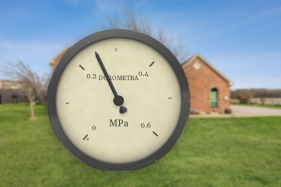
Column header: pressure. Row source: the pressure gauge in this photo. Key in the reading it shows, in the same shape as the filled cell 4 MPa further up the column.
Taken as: 0.25 MPa
